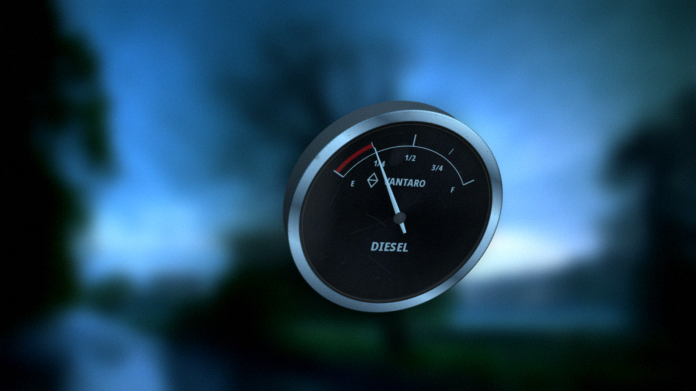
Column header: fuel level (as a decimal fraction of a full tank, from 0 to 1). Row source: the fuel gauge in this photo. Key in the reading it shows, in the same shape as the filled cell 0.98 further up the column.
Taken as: 0.25
